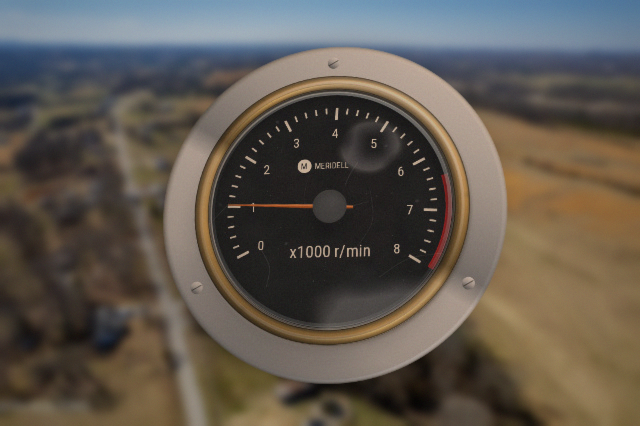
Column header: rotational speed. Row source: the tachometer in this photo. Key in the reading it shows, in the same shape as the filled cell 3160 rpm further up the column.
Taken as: 1000 rpm
